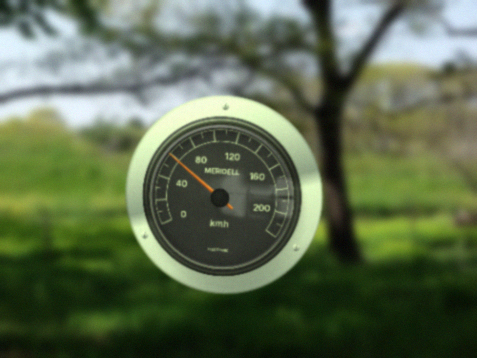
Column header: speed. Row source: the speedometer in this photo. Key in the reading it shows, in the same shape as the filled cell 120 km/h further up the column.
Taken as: 60 km/h
